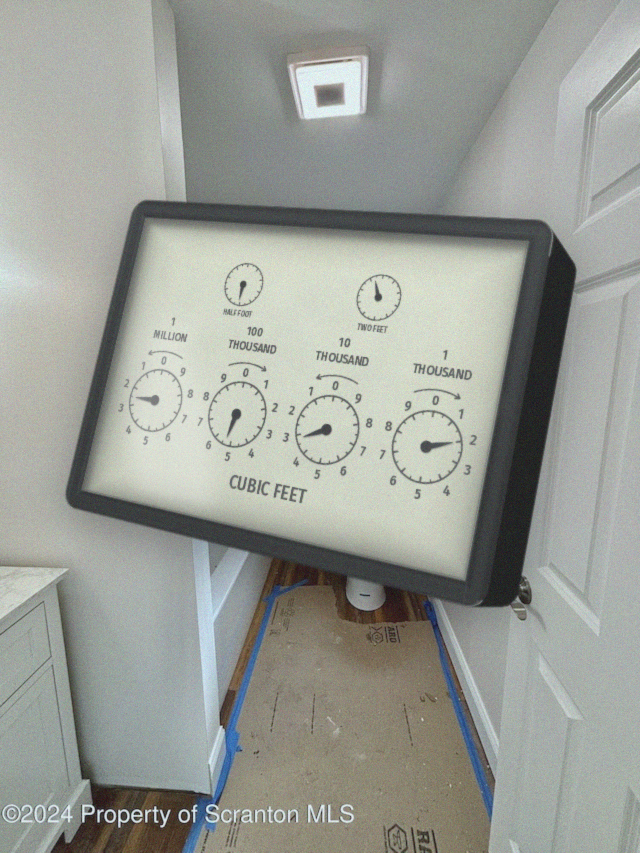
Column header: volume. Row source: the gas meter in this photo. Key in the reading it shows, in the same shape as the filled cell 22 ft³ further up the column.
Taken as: 253200 ft³
